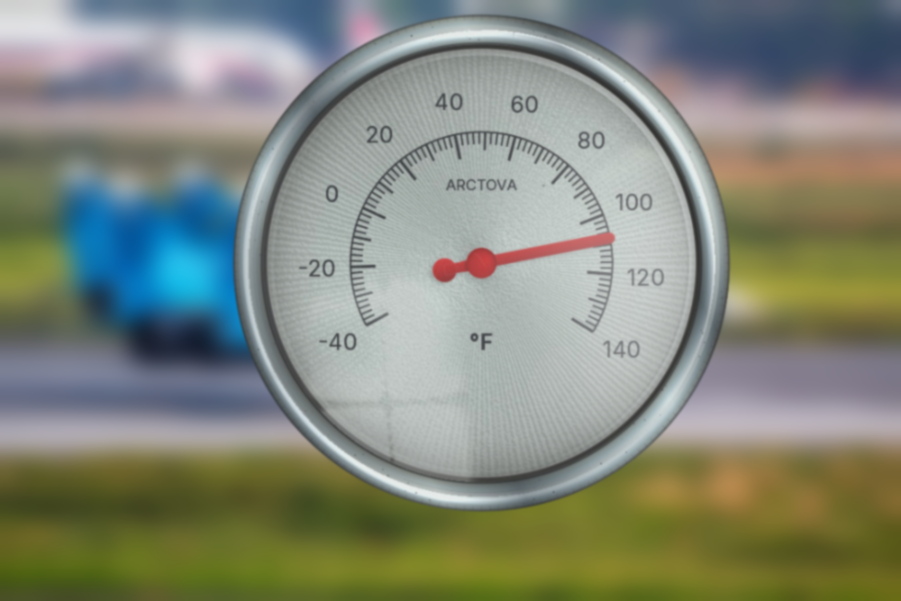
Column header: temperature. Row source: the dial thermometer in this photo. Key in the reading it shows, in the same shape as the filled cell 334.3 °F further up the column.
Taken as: 108 °F
